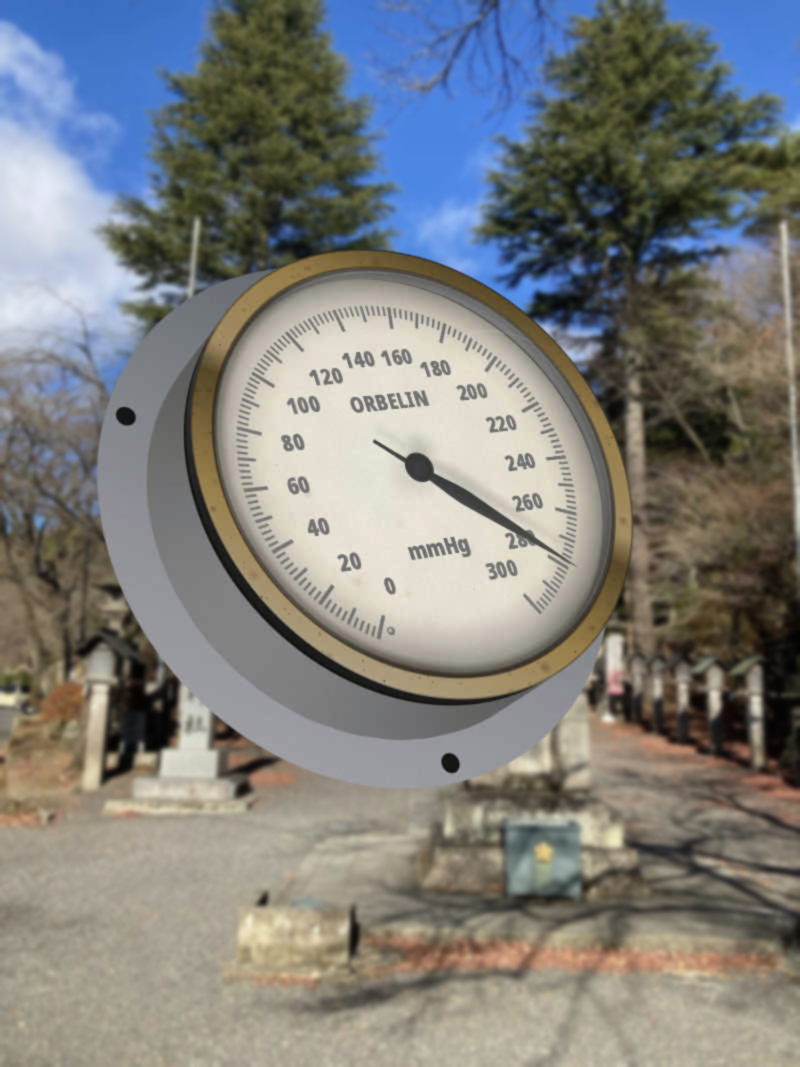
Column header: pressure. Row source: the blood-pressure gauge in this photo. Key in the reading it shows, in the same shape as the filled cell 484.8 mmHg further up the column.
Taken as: 280 mmHg
